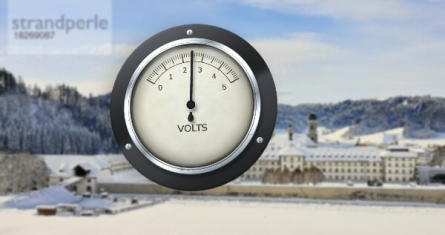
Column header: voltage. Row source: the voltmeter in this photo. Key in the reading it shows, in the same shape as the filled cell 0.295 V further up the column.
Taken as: 2.5 V
